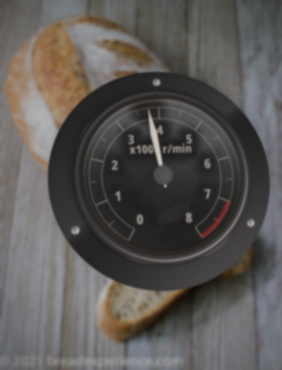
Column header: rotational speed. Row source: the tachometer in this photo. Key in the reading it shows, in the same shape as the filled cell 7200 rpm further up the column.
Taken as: 3750 rpm
